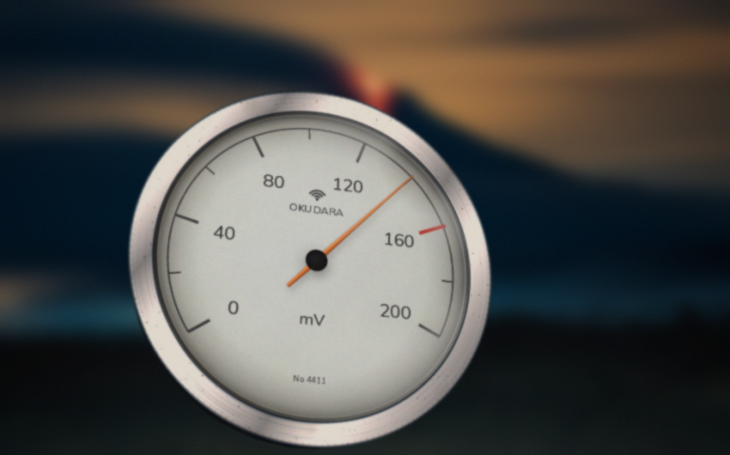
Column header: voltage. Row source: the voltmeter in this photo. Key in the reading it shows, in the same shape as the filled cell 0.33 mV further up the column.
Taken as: 140 mV
